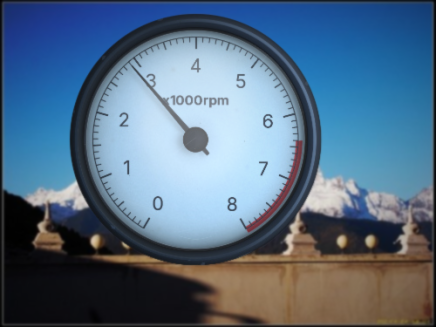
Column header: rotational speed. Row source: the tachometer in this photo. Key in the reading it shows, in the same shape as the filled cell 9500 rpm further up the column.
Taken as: 2900 rpm
